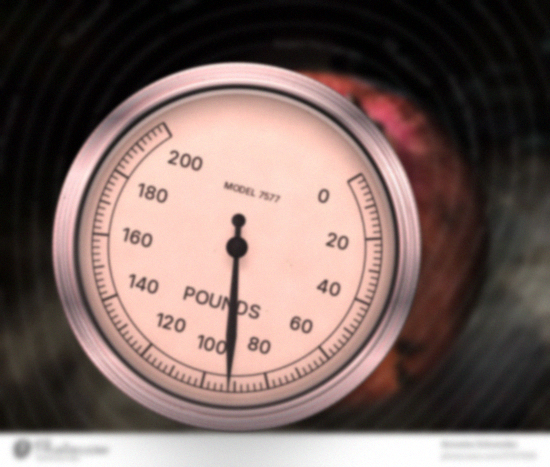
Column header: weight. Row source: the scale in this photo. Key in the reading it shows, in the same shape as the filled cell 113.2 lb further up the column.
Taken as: 92 lb
